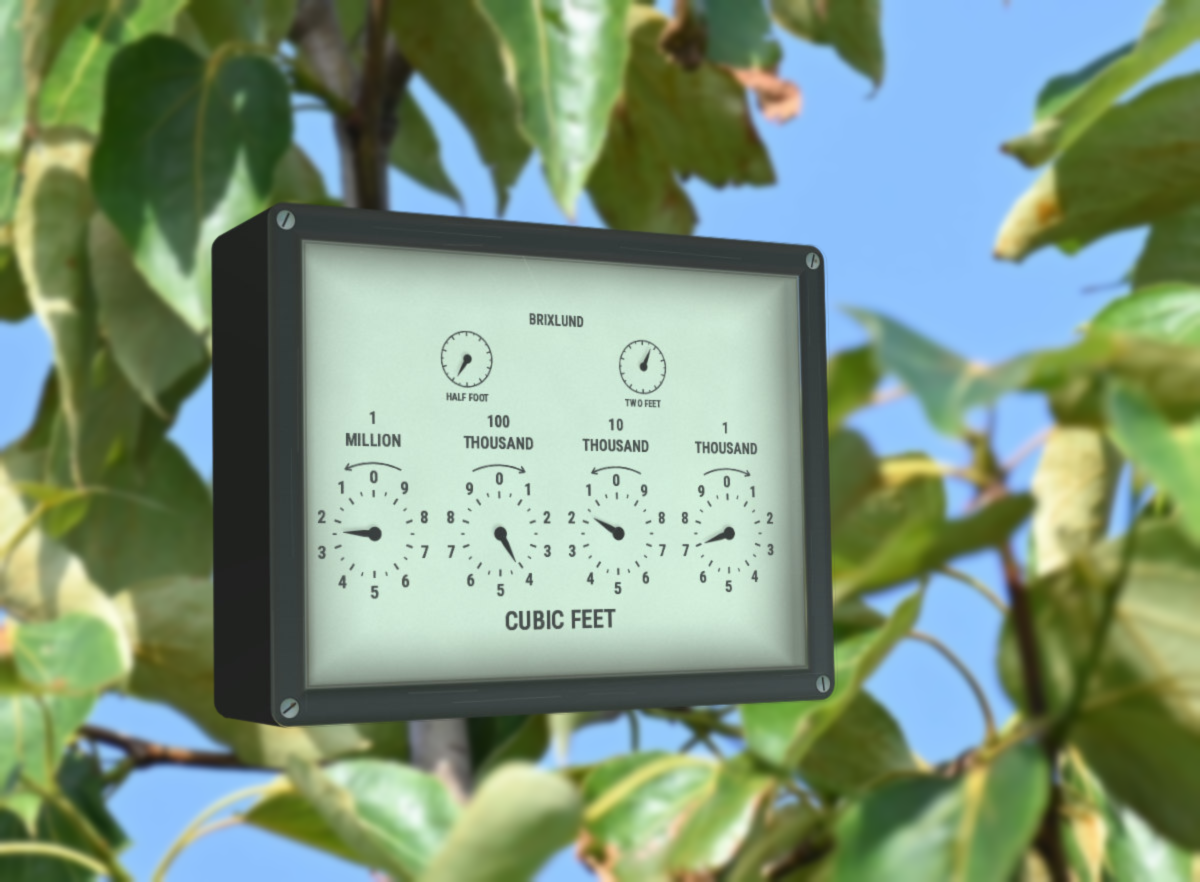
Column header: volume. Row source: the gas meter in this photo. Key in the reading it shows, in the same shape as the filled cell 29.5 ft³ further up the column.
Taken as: 241700 ft³
